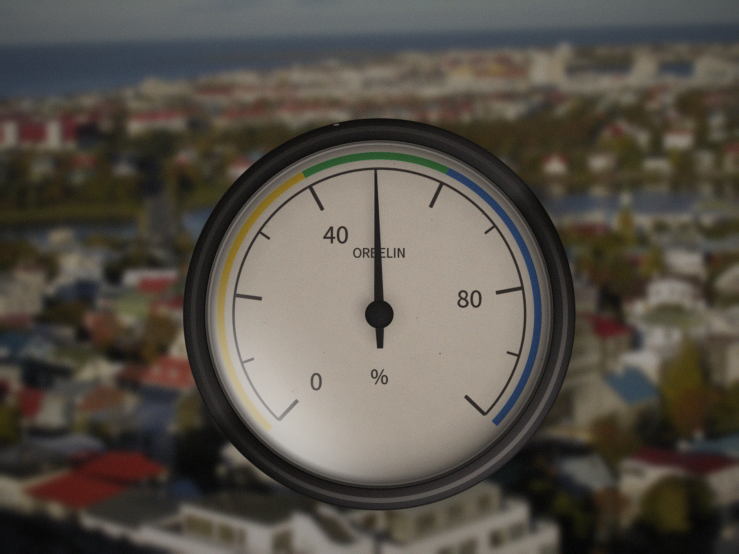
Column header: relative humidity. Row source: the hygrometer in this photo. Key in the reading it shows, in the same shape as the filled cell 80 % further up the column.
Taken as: 50 %
